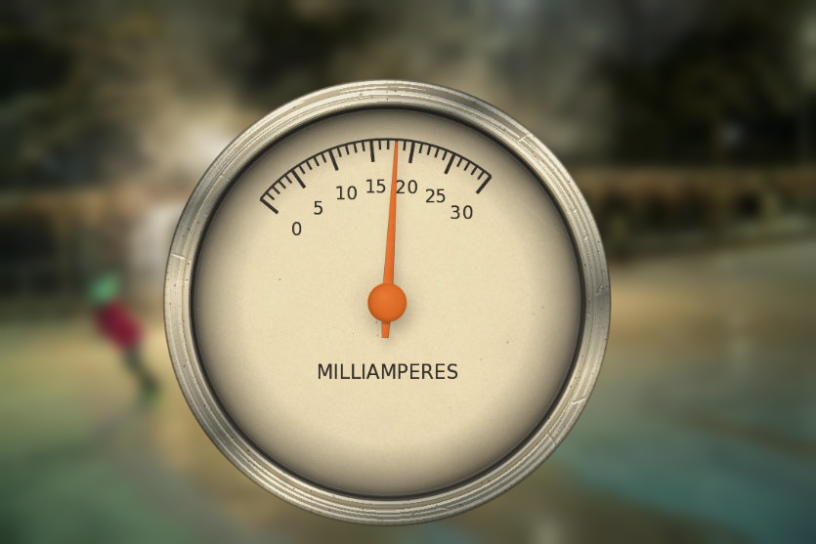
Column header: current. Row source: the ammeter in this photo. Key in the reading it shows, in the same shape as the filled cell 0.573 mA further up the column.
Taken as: 18 mA
